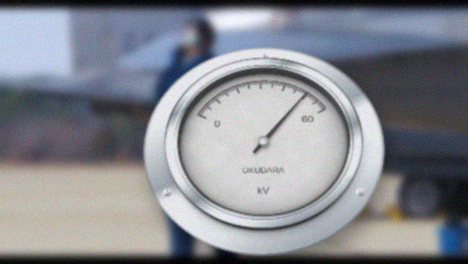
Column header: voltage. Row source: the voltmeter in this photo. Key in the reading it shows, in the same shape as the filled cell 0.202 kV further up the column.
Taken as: 50 kV
